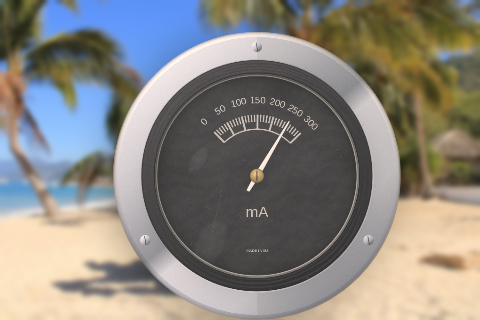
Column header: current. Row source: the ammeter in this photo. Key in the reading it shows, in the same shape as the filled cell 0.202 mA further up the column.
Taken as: 250 mA
